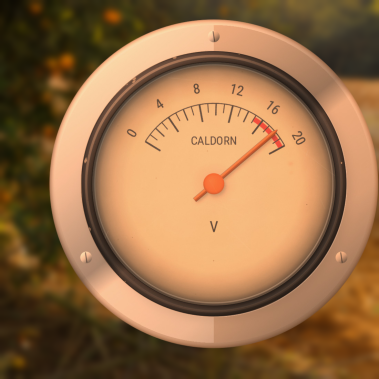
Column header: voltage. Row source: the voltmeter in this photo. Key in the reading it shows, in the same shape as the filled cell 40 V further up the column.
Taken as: 18 V
